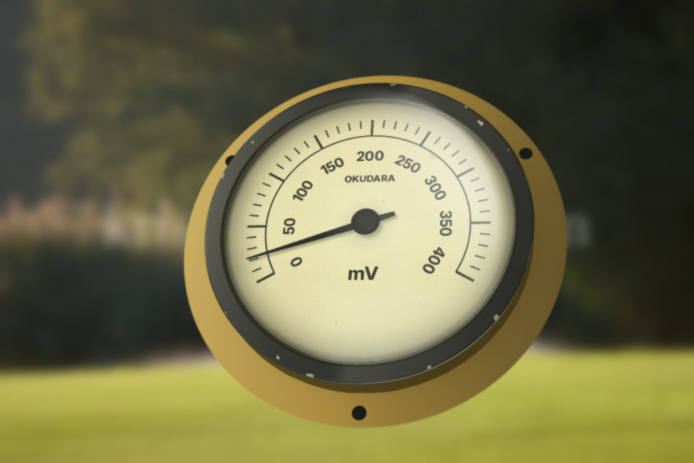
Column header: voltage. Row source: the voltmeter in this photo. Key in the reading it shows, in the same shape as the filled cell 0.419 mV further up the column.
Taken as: 20 mV
